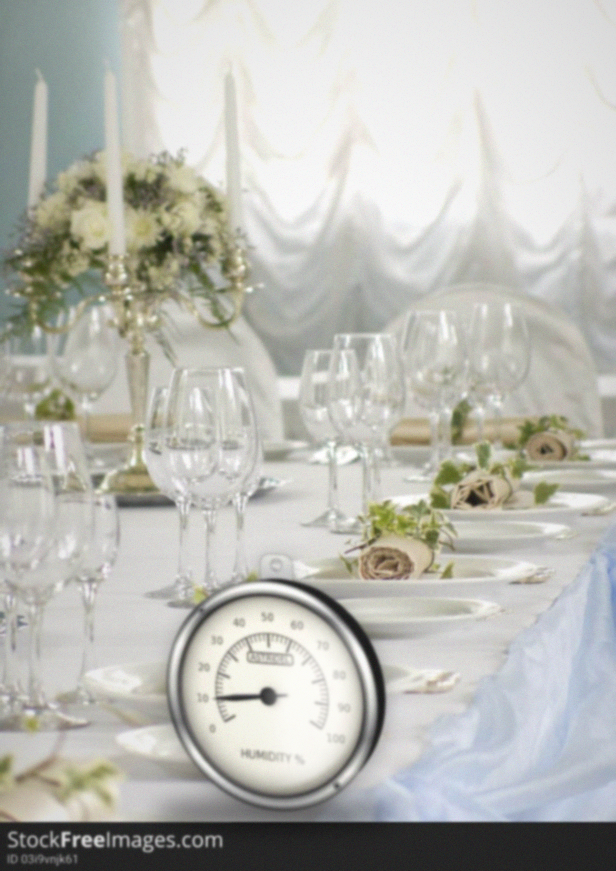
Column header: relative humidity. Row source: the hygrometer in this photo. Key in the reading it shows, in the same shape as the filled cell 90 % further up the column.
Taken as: 10 %
